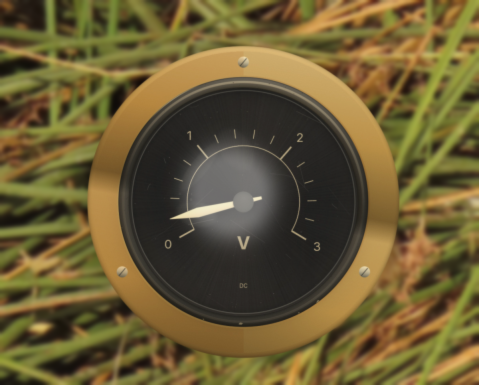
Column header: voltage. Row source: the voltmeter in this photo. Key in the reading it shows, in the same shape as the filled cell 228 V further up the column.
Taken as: 0.2 V
